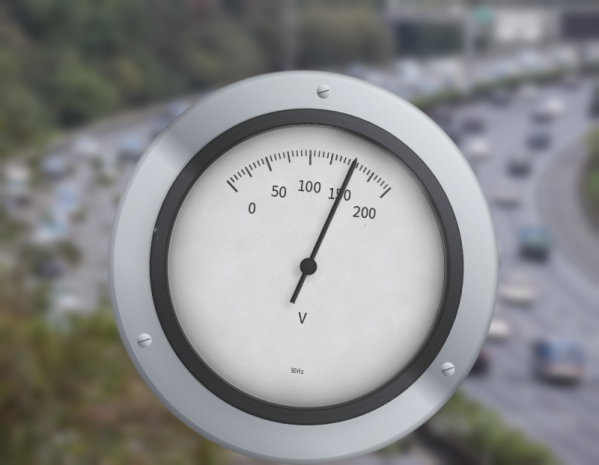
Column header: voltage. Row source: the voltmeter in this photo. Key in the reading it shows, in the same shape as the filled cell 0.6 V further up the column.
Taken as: 150 V
